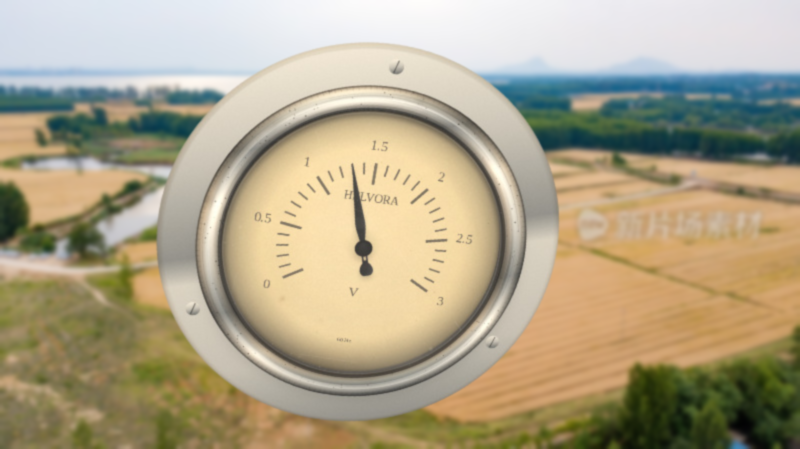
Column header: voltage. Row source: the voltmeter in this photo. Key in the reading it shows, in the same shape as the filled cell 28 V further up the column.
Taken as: 1.3 V
